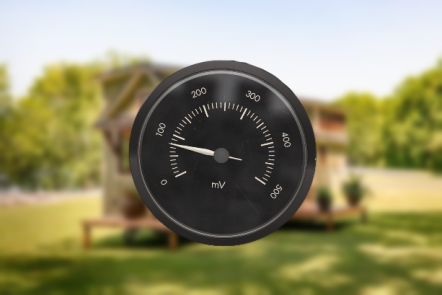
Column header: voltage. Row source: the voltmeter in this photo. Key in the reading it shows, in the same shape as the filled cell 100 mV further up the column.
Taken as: 80 mV
